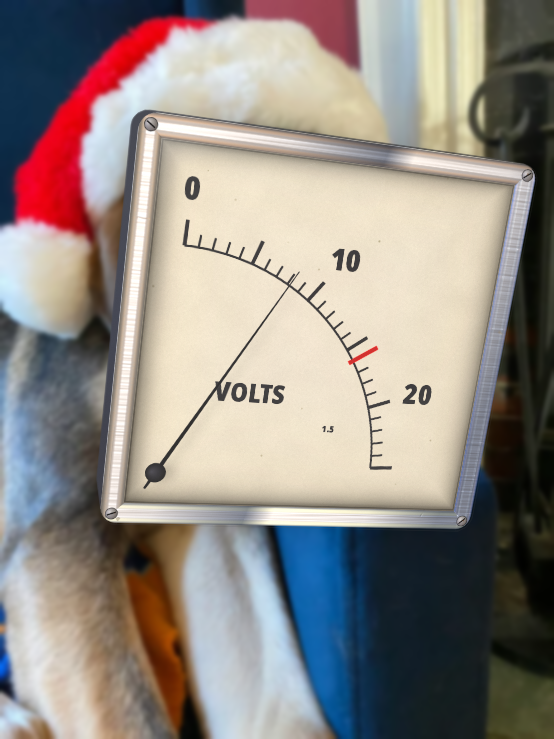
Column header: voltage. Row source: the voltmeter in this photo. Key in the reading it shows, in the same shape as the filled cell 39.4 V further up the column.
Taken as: 8 V
